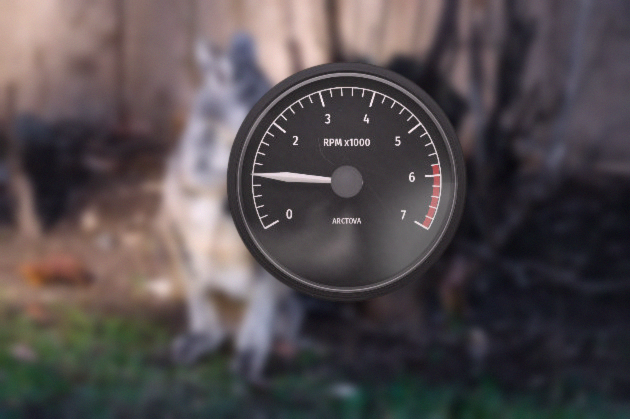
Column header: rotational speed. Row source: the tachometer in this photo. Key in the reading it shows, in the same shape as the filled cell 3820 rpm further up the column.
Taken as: 1000 rpm
